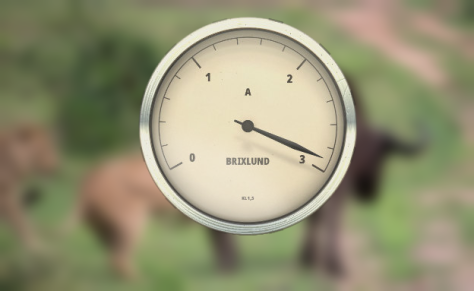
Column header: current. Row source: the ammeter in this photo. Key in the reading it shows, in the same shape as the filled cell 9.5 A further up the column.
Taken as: 2.9 A
